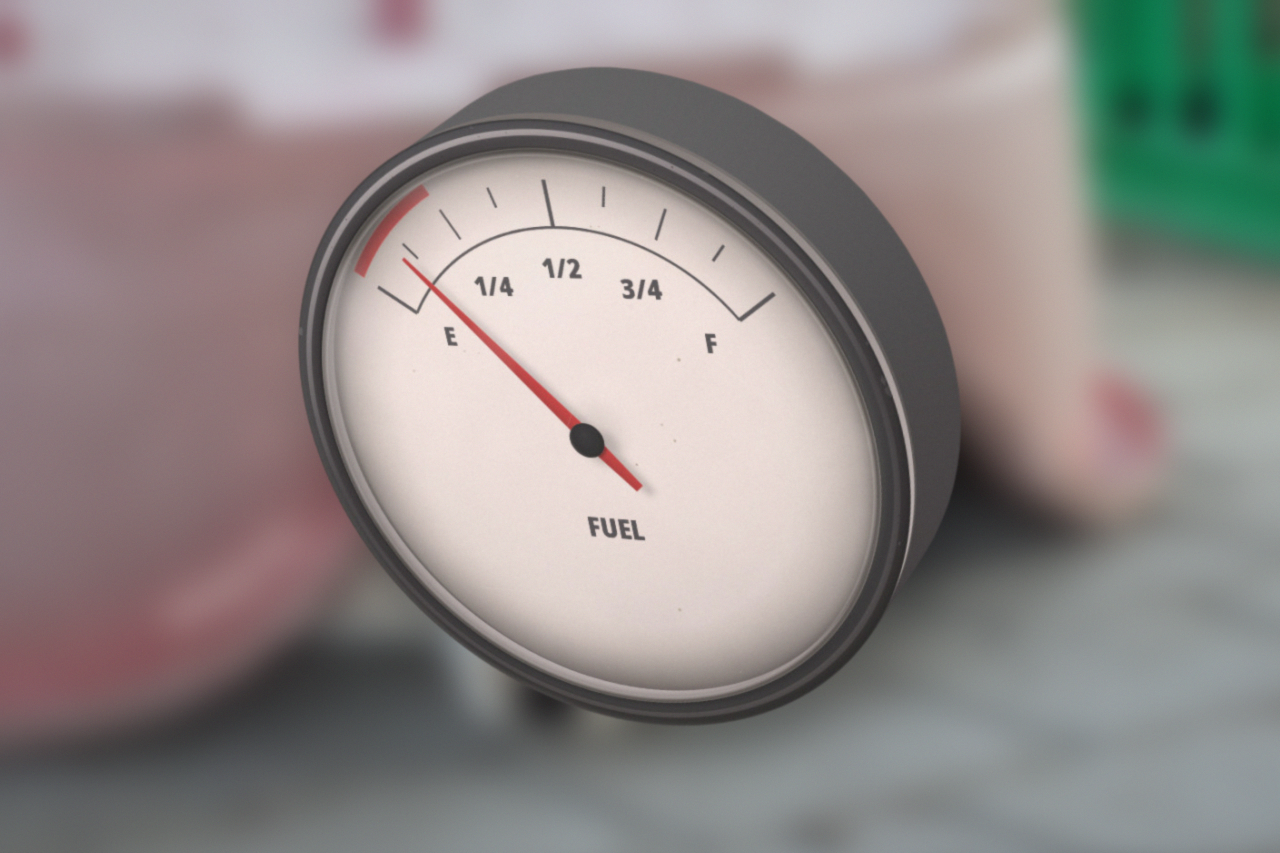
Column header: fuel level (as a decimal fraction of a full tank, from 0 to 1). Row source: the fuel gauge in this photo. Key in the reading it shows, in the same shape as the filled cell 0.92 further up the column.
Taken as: 0.125
